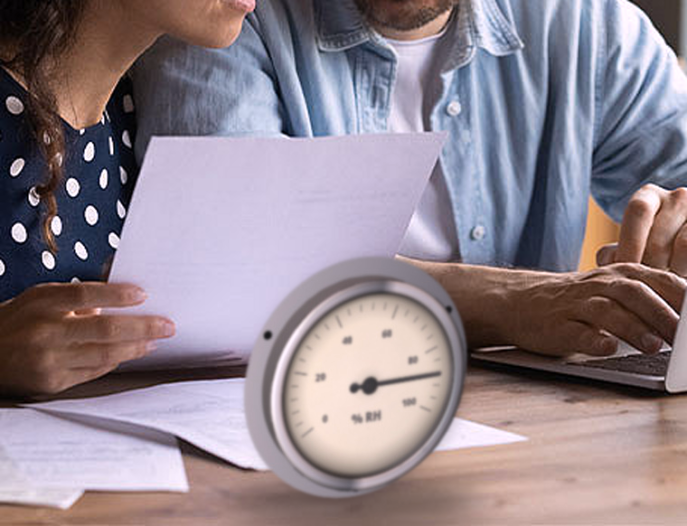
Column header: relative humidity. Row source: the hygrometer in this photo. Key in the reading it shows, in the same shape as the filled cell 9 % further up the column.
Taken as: 88 %
